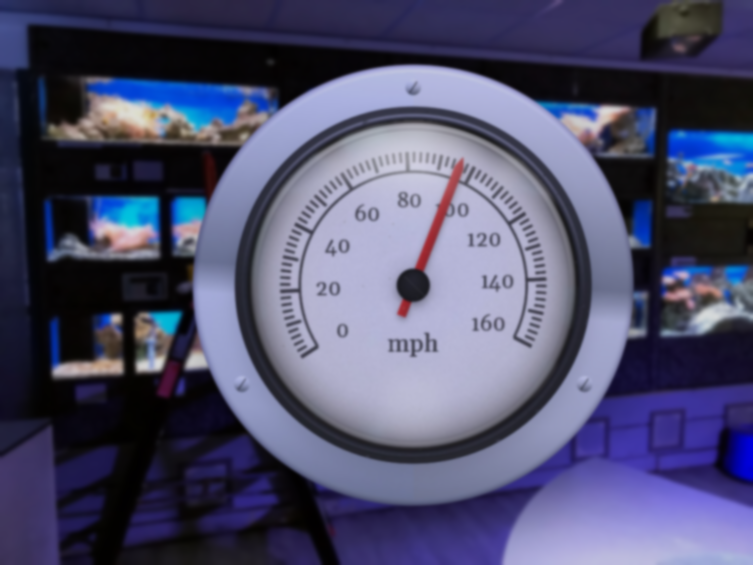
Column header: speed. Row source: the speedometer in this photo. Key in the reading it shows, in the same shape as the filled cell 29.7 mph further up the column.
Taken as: 96 mph
